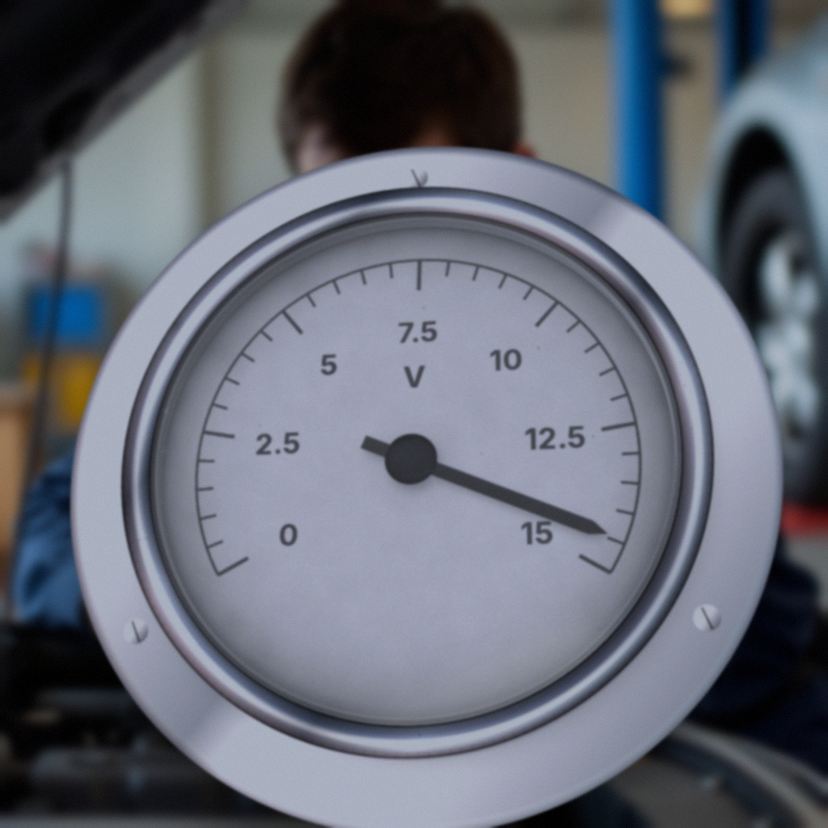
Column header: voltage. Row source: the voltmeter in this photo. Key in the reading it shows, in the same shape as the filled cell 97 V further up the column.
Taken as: 14.5 V
